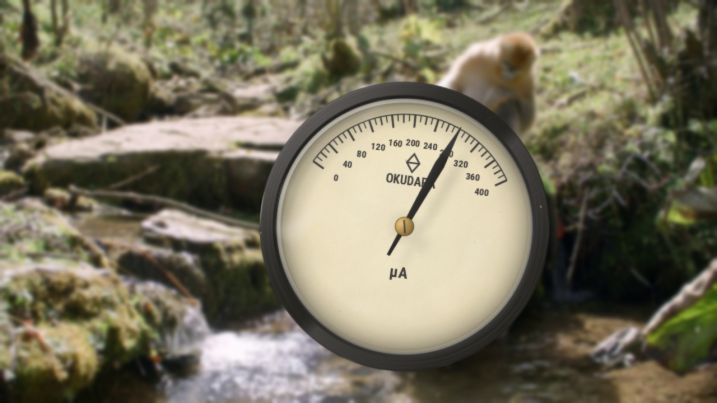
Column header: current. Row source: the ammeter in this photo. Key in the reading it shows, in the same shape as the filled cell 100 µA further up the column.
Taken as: 280 µA
